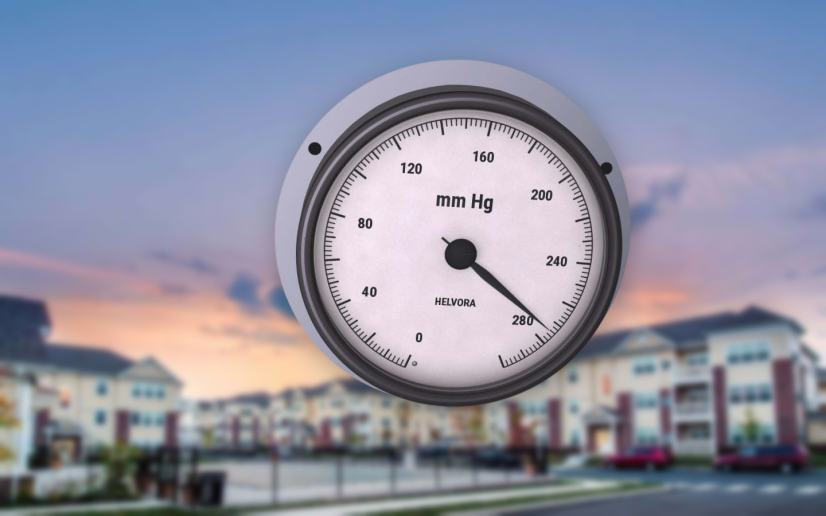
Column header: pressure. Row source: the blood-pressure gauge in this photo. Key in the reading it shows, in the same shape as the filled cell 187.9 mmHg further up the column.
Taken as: 274 mmHg
